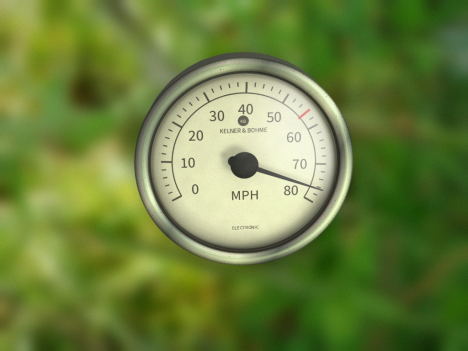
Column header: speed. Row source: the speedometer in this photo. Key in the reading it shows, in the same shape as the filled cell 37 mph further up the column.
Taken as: 76 mph
